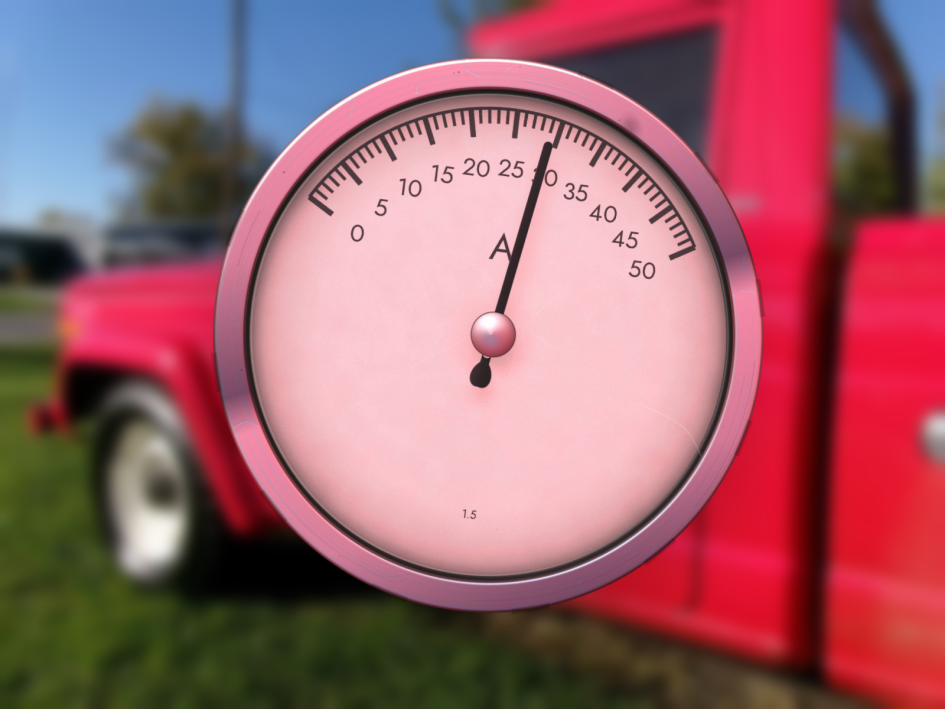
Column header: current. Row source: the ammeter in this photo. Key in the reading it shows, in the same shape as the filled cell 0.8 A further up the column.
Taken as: 29 A
